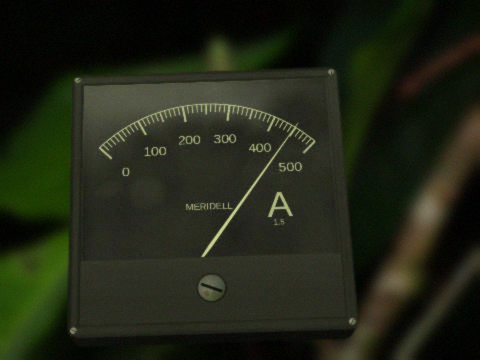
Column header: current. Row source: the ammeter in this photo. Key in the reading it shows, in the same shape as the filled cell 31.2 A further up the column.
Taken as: 450 A
